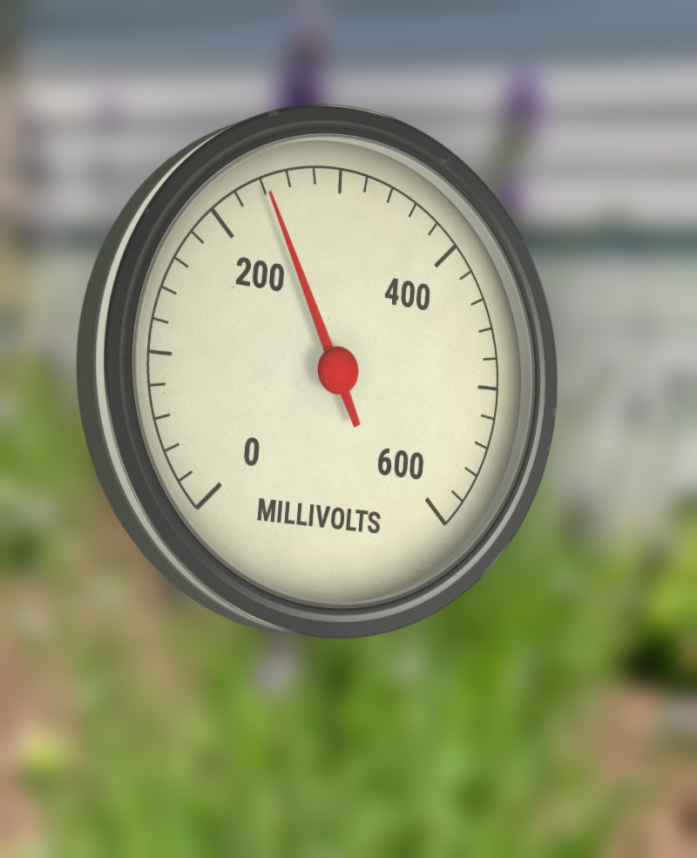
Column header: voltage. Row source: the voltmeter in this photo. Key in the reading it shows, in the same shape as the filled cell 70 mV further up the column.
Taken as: 240 mV
